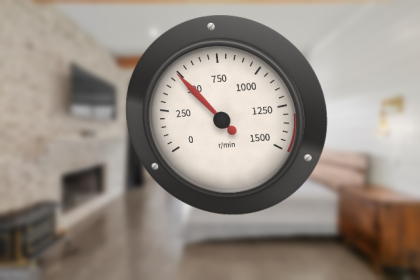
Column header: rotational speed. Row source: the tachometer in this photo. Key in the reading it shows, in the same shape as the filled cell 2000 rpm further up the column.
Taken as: 500 rpm
